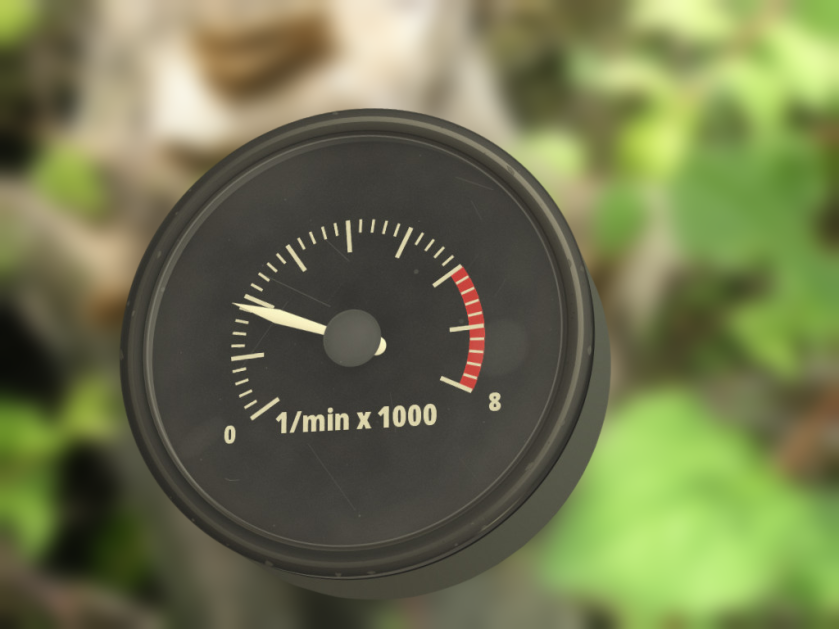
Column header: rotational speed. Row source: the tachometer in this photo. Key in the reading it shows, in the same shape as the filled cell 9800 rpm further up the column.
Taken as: 1800 rpm
